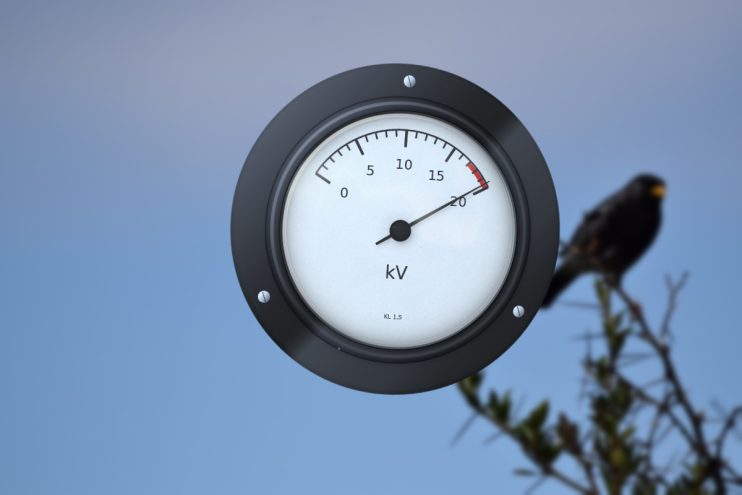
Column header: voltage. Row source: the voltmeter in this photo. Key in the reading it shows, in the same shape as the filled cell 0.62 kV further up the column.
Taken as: 19.5 kV
